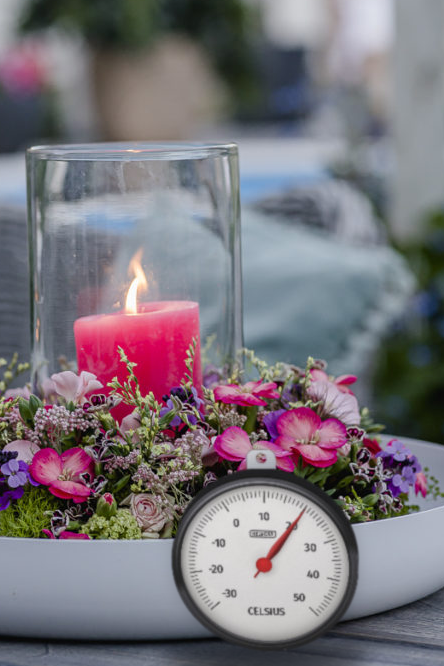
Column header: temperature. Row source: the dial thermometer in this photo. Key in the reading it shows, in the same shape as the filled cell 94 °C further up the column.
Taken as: 20 °C
